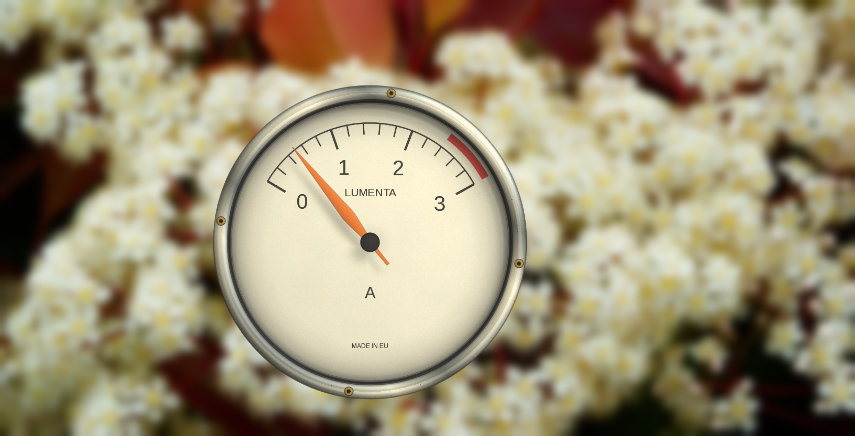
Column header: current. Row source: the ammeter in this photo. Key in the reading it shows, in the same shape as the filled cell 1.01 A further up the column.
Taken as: 0.5 A
